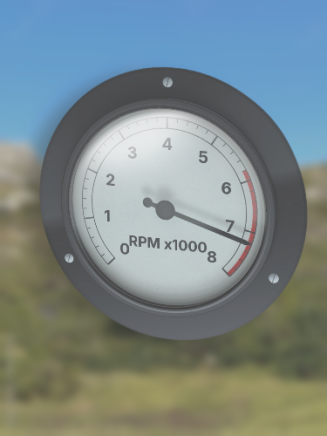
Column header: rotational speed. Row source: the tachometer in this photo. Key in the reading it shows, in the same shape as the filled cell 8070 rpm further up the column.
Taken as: 7200 rpm
